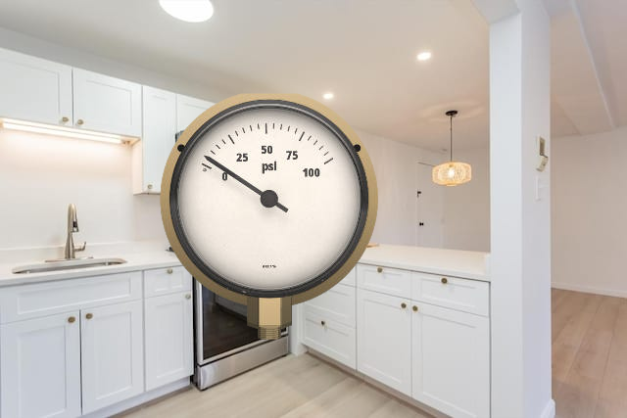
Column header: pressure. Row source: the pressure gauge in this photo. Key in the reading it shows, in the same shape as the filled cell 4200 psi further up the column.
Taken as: 5 psi
